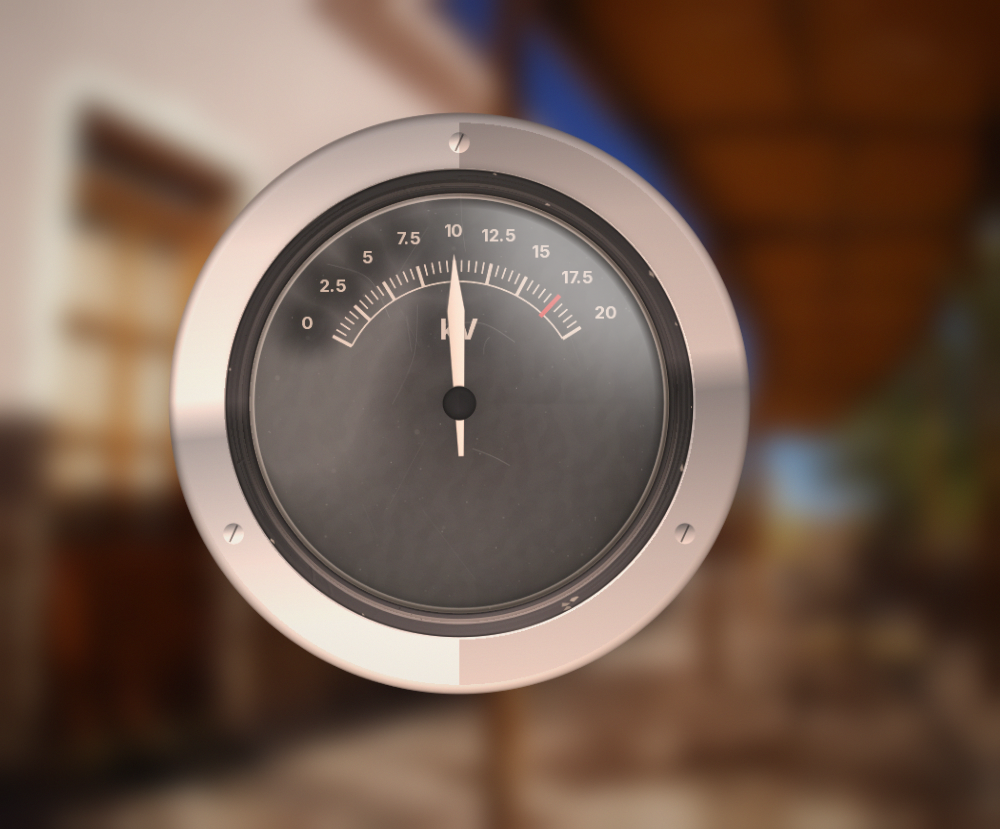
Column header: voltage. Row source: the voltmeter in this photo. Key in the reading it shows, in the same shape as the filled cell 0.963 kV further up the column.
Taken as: 10 kV
